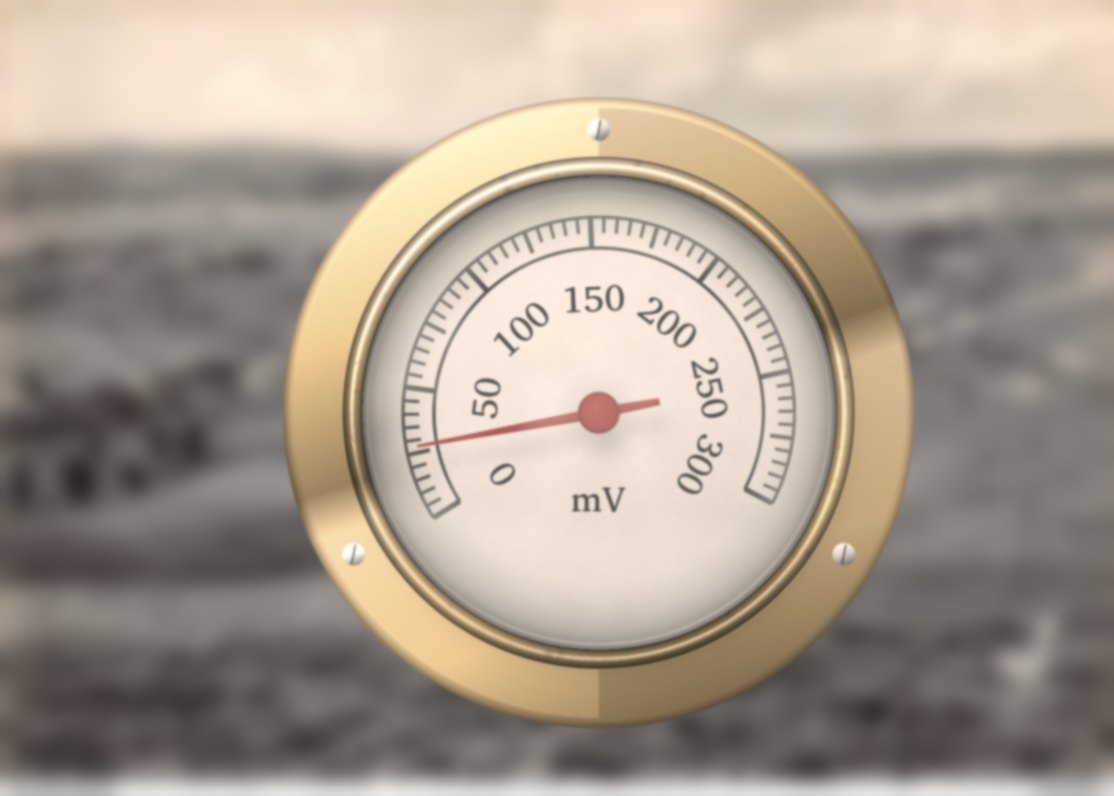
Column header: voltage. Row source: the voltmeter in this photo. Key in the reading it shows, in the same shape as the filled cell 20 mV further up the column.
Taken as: 27.5 mV
